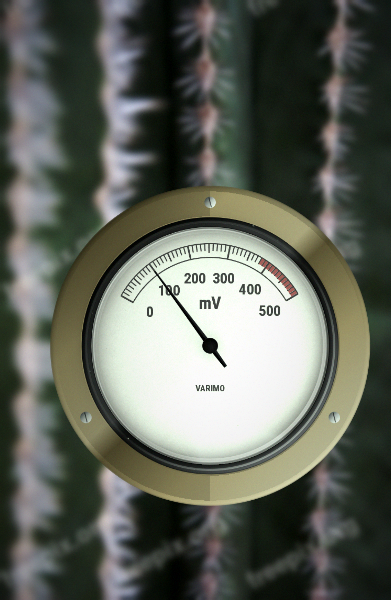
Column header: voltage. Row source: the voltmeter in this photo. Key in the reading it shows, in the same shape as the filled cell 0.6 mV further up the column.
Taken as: 100 mV
